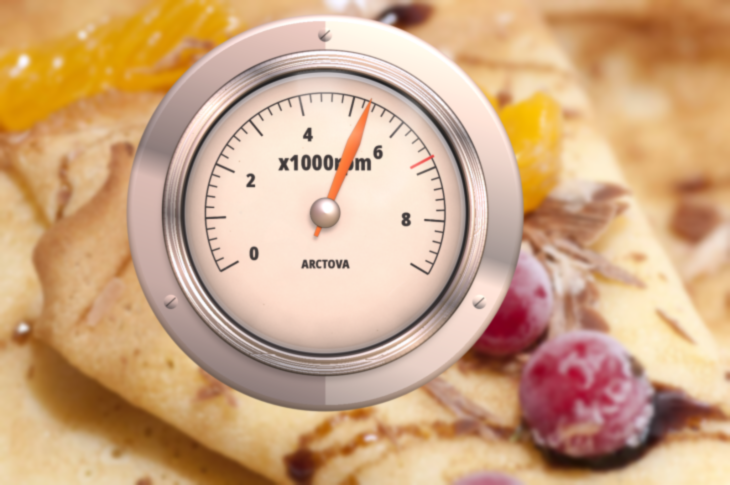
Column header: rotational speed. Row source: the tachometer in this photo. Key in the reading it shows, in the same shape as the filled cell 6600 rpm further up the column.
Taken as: 5300 rpm
